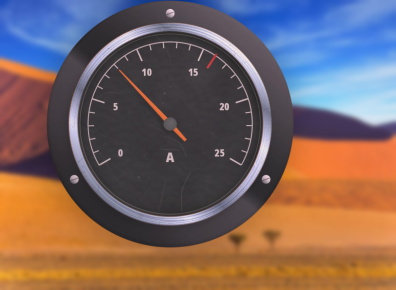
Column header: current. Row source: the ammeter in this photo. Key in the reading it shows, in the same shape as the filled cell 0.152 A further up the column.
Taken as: 8 A
